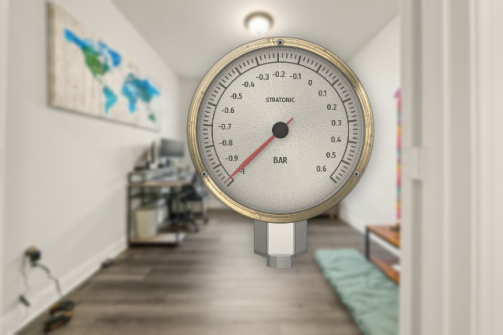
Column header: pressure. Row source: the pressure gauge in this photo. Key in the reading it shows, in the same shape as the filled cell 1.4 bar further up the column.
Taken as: -0.98 bar
